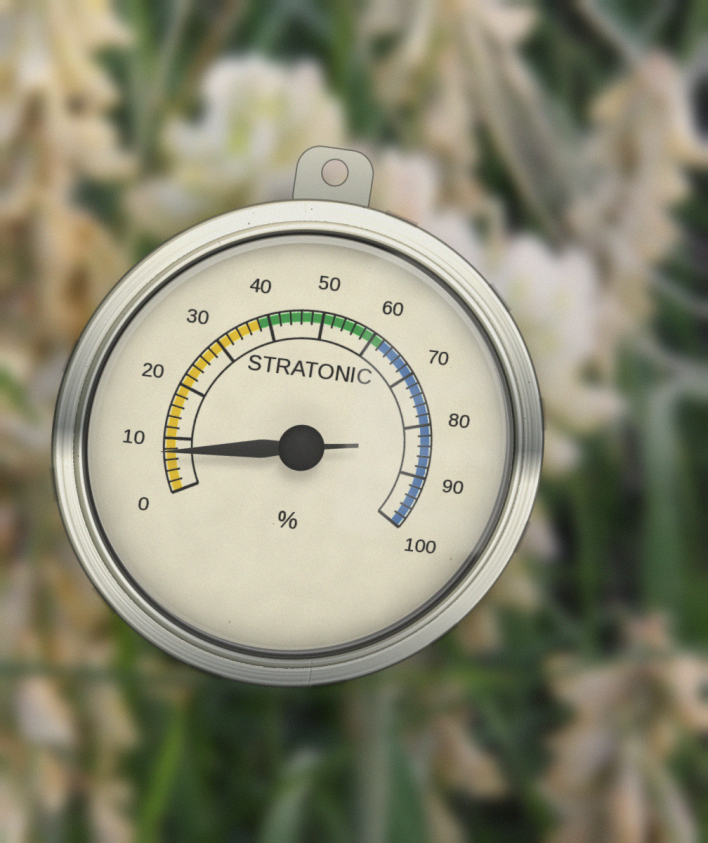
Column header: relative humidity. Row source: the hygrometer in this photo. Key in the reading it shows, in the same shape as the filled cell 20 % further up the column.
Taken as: 8 %
